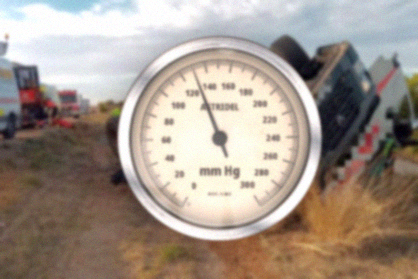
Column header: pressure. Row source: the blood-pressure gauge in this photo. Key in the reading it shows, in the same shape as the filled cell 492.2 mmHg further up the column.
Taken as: 130 mmHg
